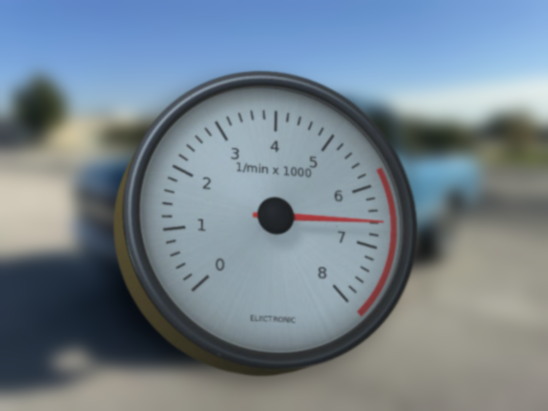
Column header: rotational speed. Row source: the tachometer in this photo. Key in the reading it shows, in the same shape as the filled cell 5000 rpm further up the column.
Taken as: 6600 rpm
